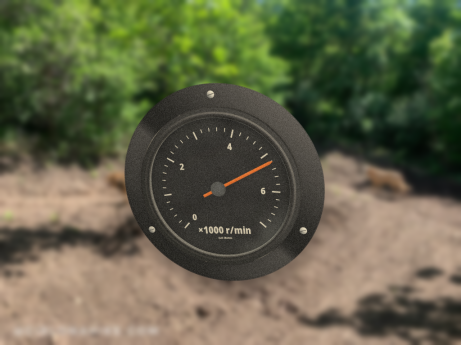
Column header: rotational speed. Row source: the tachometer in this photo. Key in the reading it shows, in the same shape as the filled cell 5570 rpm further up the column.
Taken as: 5200 rpm
